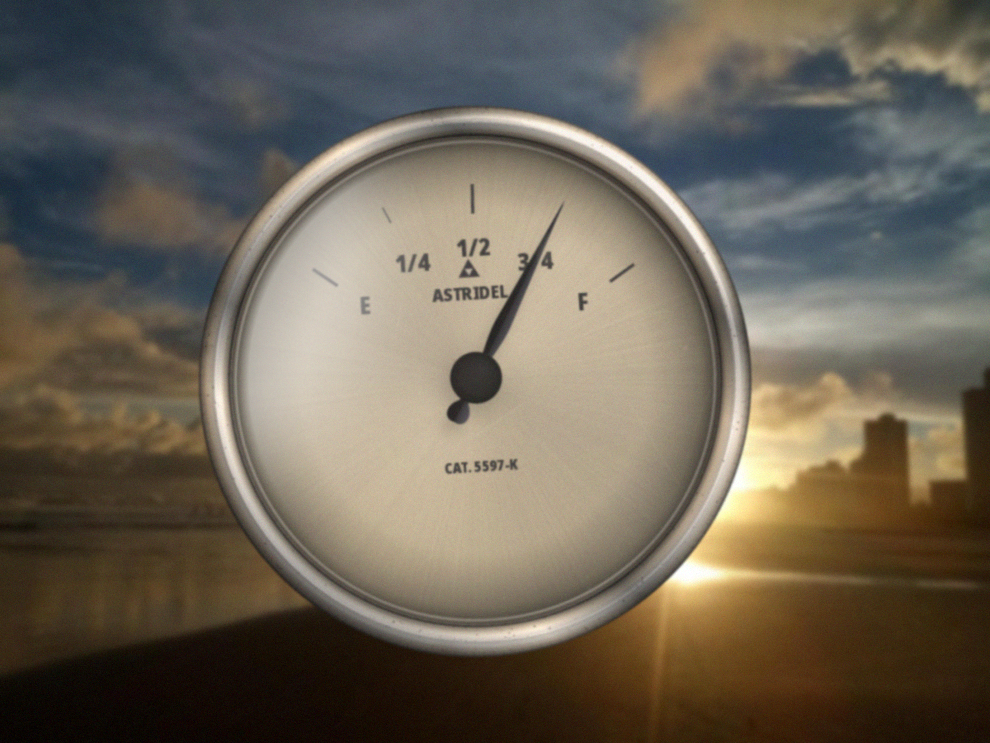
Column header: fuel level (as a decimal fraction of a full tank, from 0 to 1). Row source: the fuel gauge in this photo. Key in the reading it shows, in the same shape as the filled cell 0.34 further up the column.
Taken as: 0.75
